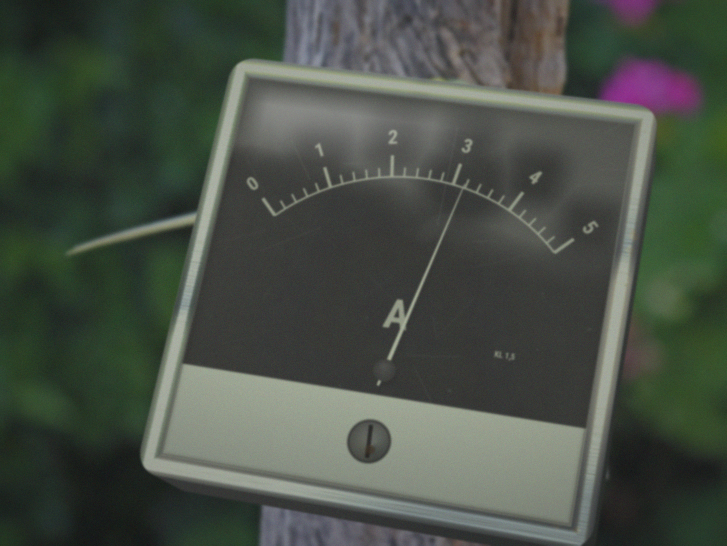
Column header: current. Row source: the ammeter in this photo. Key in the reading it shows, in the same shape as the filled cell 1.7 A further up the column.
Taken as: 3.2 A
